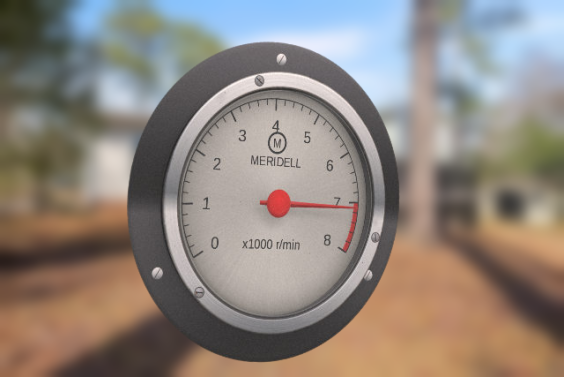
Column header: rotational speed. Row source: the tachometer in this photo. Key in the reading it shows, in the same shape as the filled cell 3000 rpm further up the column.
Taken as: 7100 rpm
